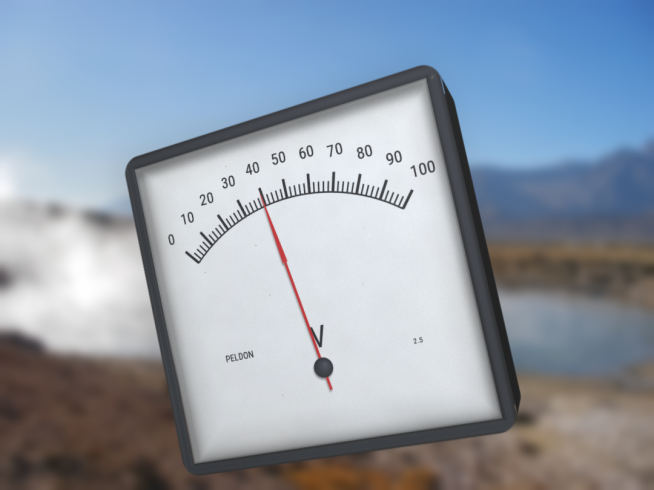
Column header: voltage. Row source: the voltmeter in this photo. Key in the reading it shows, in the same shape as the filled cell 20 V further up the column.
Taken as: 40 V
